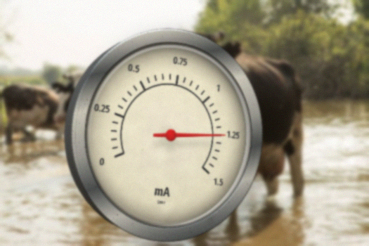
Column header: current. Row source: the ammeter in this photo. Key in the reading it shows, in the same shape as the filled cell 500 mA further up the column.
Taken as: 1.25 mA
